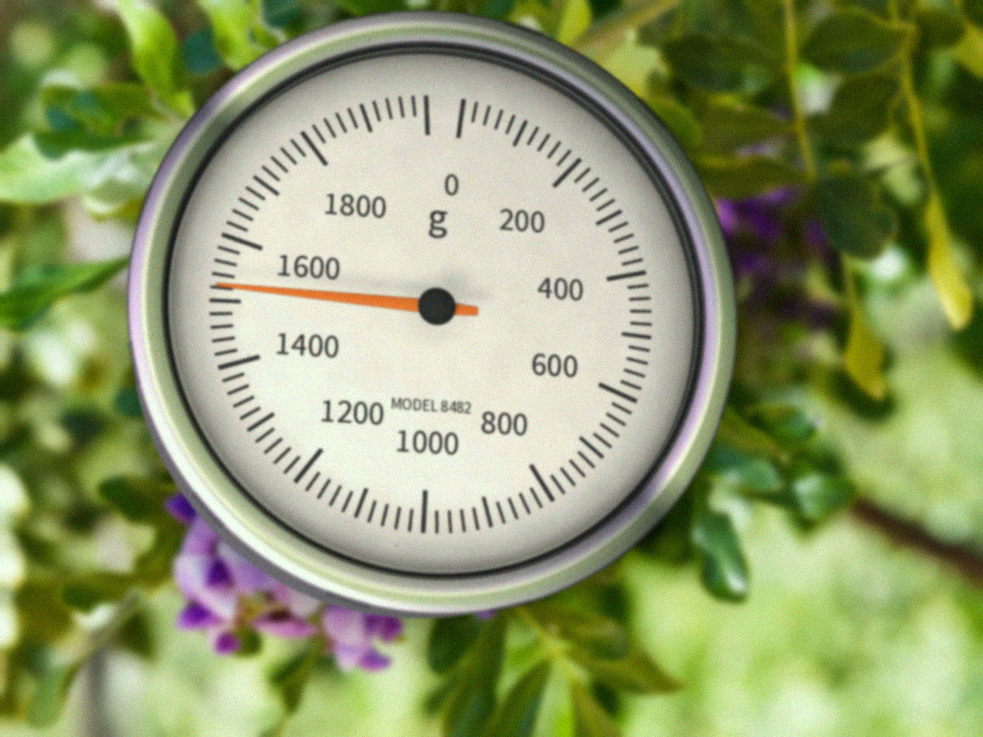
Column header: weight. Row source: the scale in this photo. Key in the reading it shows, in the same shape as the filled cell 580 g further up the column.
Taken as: 1520 g
